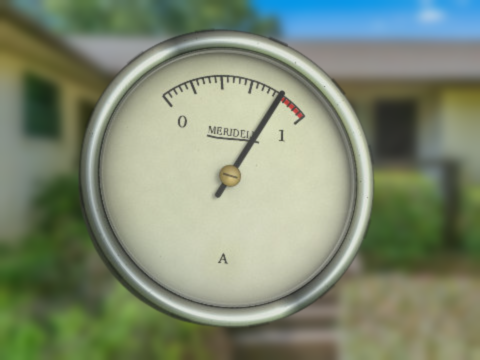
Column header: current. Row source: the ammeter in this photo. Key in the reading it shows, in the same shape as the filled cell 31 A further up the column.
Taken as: 0.8 A
